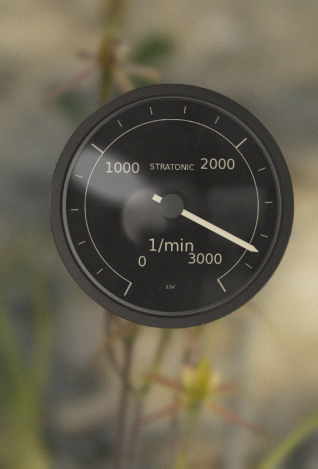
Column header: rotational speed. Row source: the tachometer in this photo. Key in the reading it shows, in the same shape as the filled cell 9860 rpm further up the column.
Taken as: 2700 rpm
